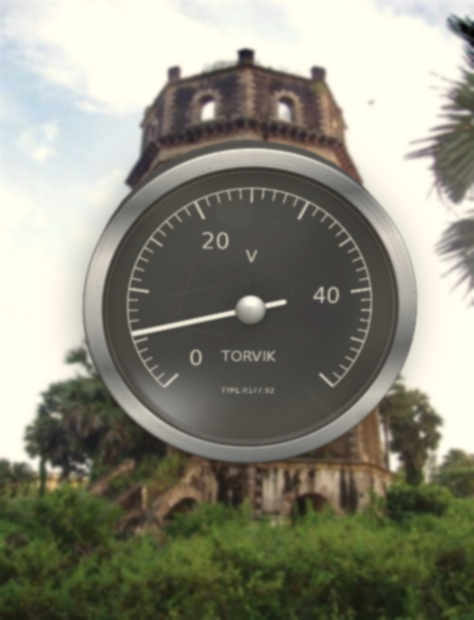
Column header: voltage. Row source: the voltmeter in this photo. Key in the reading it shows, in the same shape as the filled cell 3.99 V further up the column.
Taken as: 6 V
